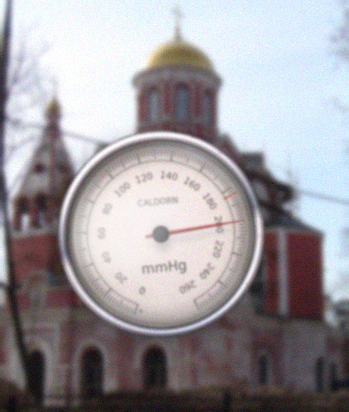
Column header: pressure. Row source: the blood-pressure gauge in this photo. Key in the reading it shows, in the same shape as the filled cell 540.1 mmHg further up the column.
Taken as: 200 mmHg
